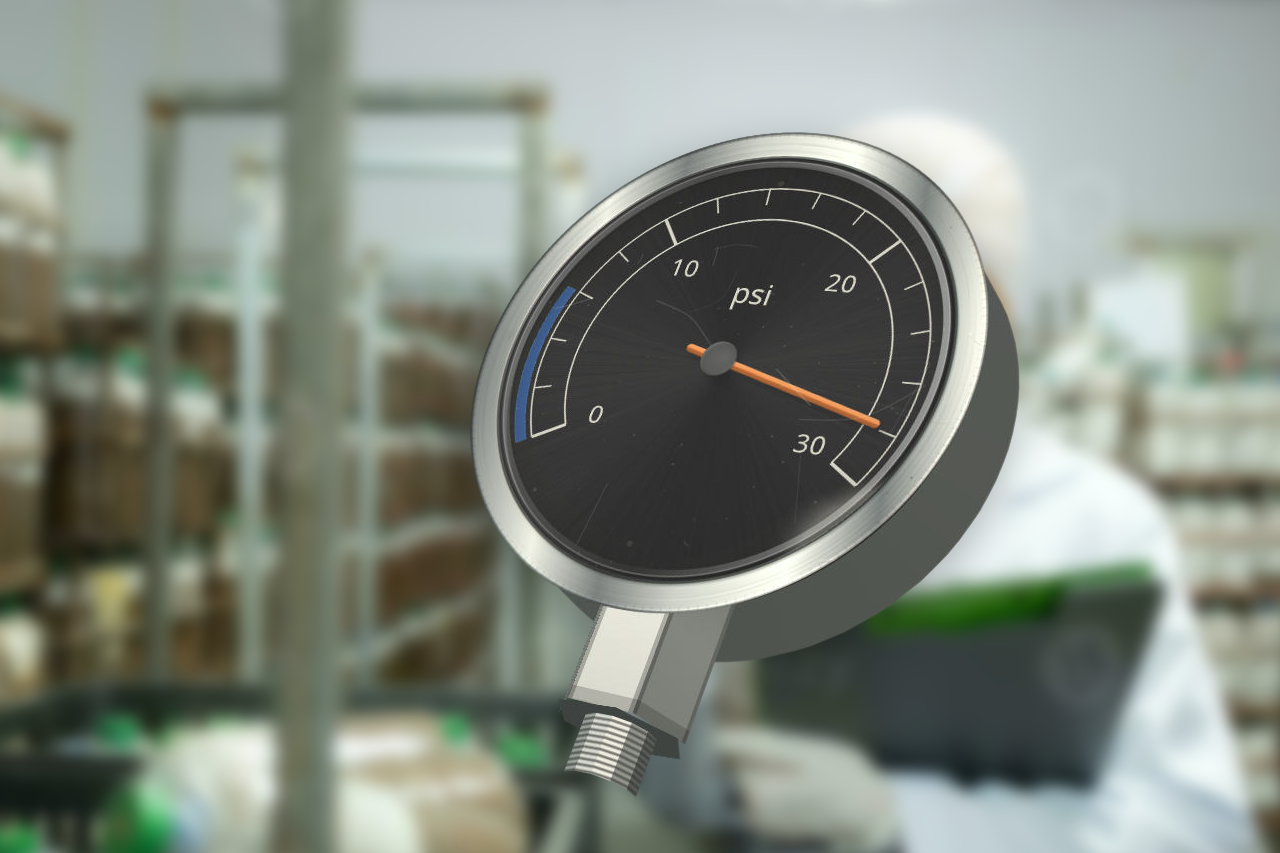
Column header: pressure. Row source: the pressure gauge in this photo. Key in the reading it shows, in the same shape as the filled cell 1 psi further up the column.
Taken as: 28 psi
